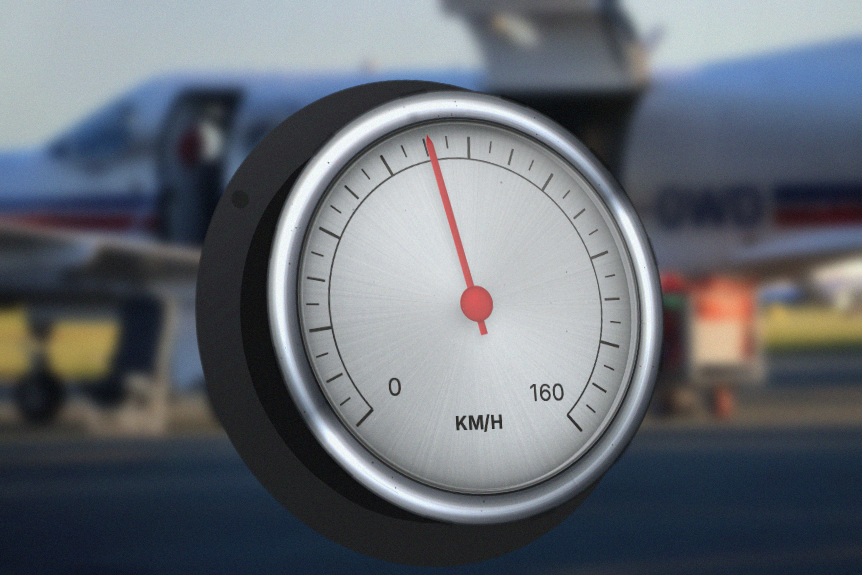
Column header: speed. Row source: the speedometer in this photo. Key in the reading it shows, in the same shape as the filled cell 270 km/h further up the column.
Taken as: 70 km/h
